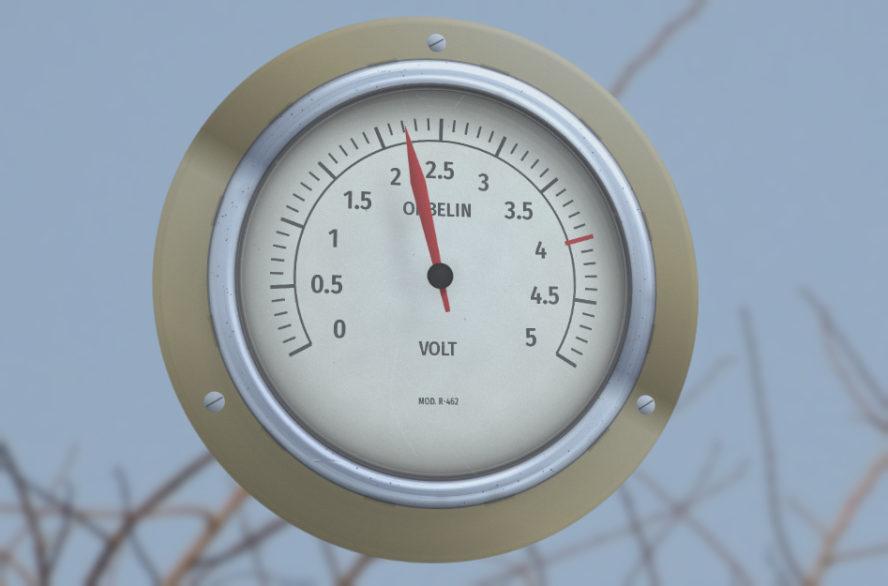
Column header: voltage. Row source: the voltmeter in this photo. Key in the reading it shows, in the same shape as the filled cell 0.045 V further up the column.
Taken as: 2.2 V
